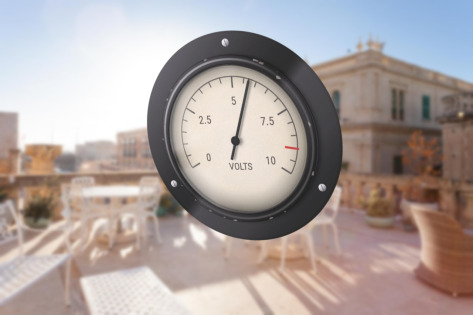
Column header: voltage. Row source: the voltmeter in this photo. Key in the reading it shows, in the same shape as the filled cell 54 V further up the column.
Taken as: 5.75 V
